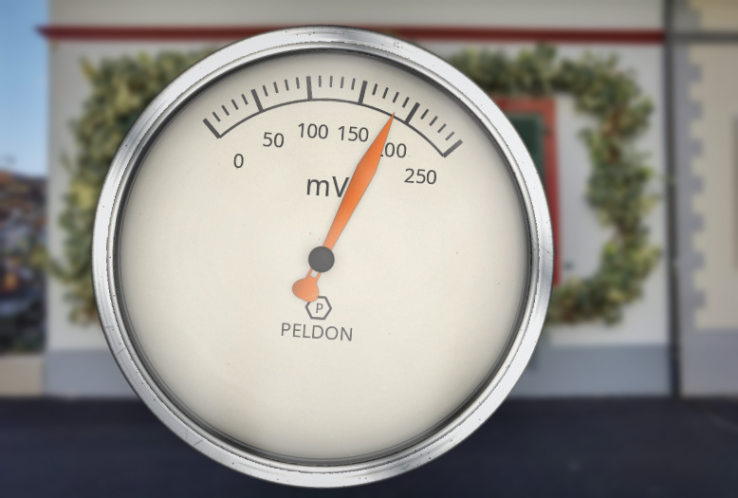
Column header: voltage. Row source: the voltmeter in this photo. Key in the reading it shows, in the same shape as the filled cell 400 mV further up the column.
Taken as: 185 mV
